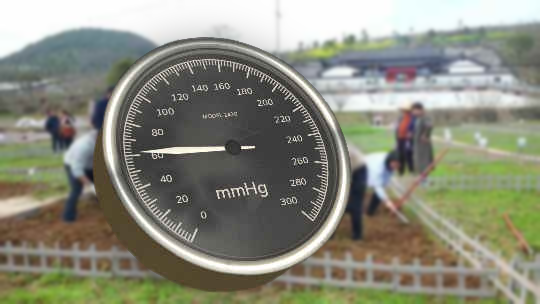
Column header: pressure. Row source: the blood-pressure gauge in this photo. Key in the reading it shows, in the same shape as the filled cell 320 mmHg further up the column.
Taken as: 60 mmHg
